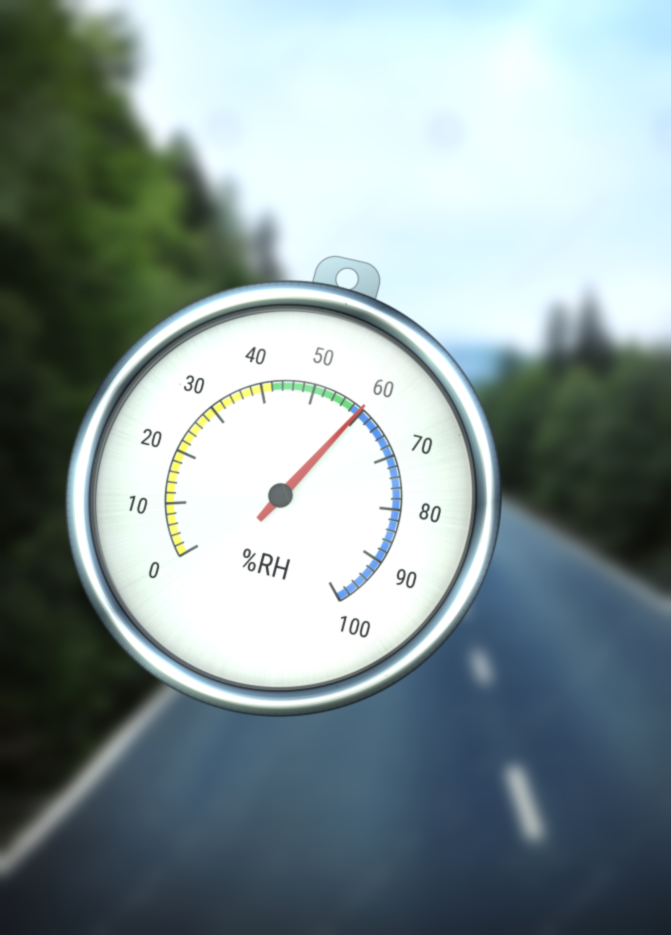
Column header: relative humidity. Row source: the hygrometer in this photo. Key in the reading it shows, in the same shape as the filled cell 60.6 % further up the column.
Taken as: 60 %
